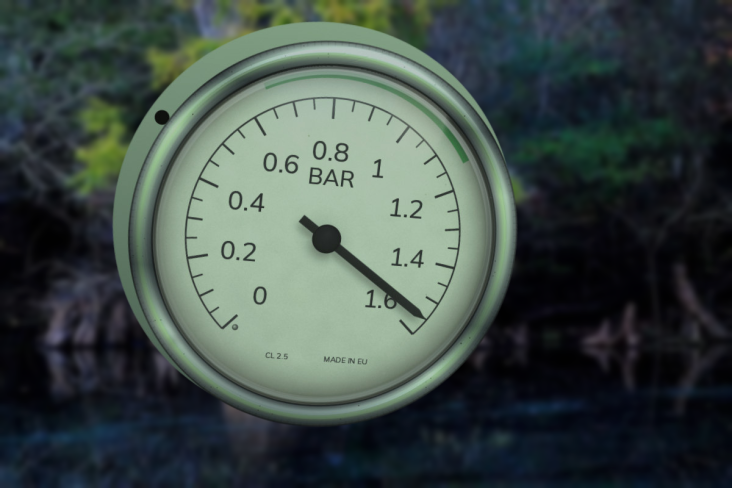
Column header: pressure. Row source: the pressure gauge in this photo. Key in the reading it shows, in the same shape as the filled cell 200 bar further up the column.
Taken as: 1.55 bar
